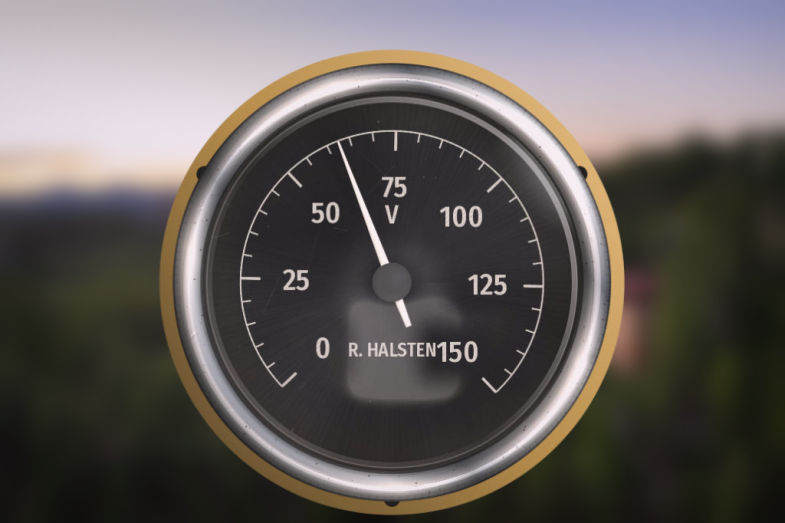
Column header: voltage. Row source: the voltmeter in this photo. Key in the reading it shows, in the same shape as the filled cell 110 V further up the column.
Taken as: 62.5 V
